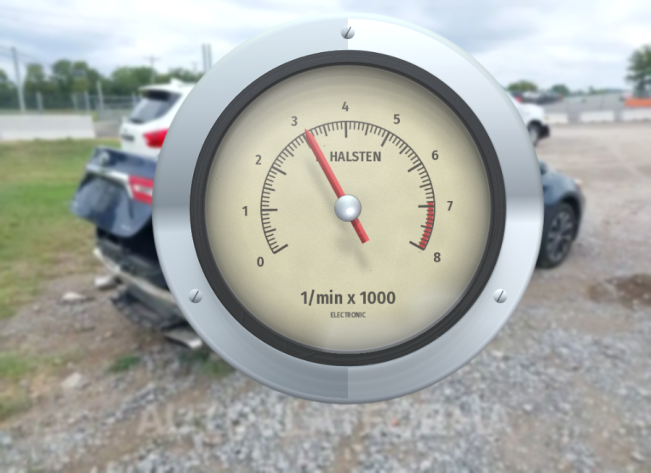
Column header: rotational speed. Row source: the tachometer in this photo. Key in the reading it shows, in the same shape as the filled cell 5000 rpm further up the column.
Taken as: 3100 rpm
